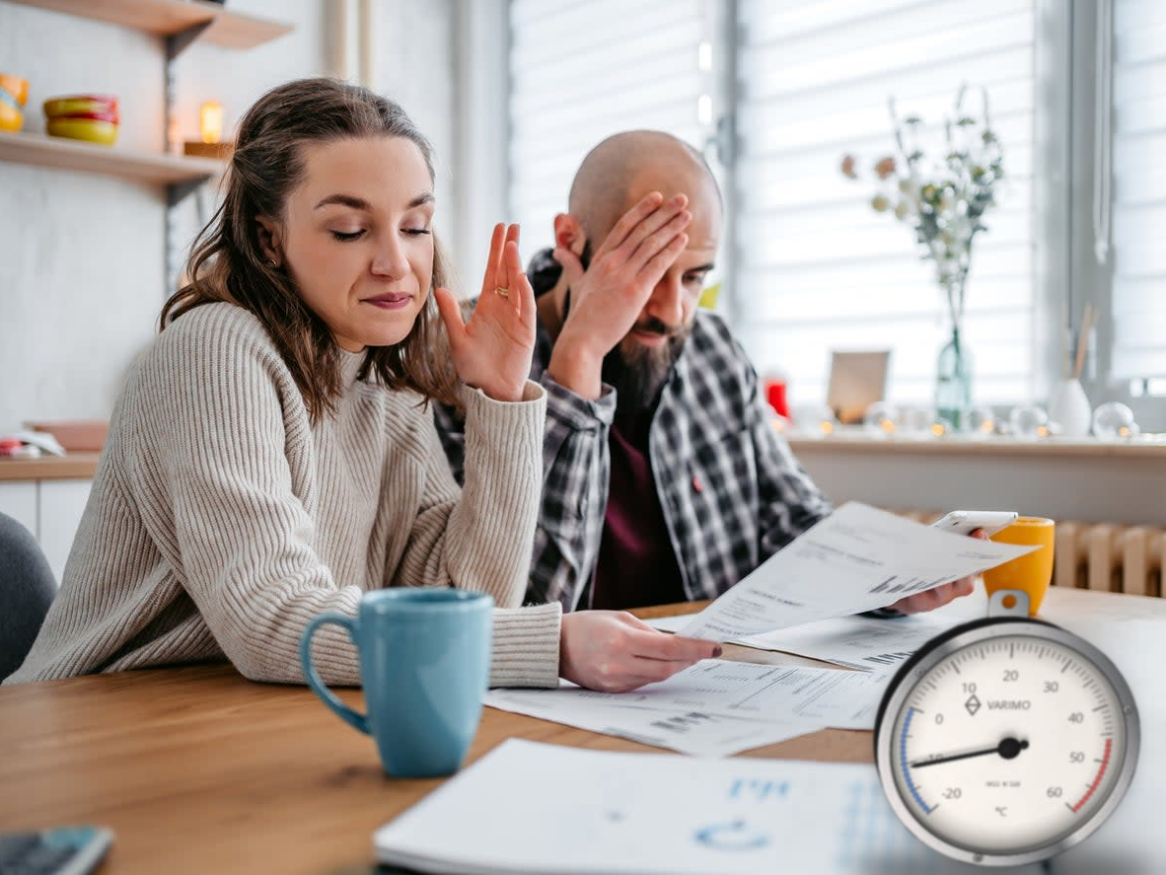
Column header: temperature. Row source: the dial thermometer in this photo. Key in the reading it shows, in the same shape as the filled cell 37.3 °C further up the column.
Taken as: -10 °C
